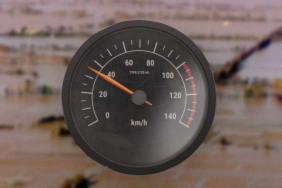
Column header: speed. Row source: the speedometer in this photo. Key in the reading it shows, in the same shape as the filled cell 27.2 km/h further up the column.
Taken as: 35 km/h
